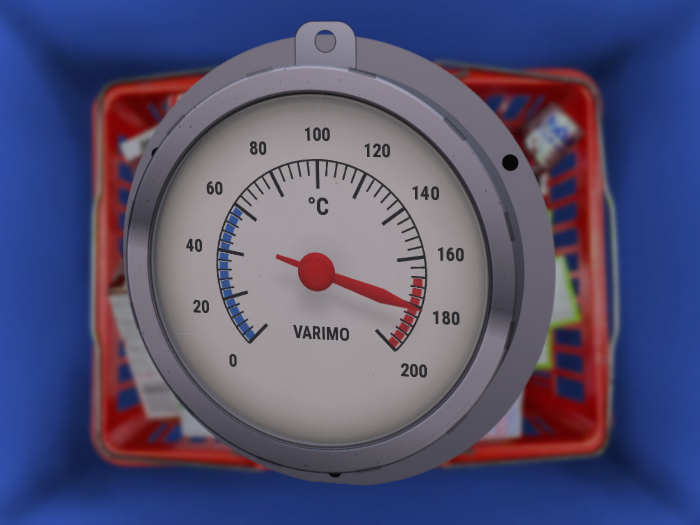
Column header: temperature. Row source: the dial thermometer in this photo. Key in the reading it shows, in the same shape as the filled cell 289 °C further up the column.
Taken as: 180 °C
